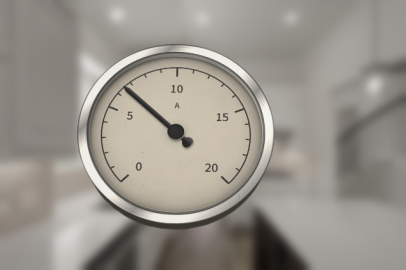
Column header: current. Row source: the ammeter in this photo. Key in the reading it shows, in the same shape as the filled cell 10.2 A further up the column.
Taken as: 6.5 A
